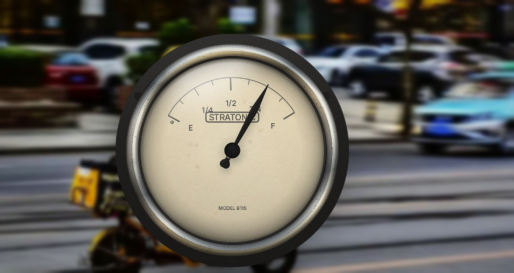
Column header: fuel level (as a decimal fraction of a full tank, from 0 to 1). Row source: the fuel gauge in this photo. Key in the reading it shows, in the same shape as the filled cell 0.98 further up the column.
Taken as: 0.75
